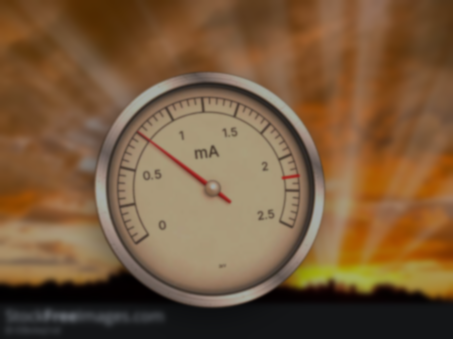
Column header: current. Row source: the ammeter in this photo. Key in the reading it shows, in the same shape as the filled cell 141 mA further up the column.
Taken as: 0.75 mA
